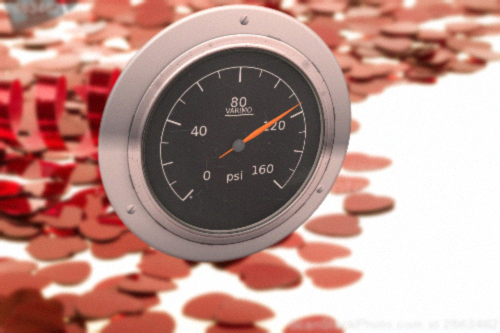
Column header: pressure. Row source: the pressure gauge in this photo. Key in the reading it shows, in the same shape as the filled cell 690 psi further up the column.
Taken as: 115 psi
